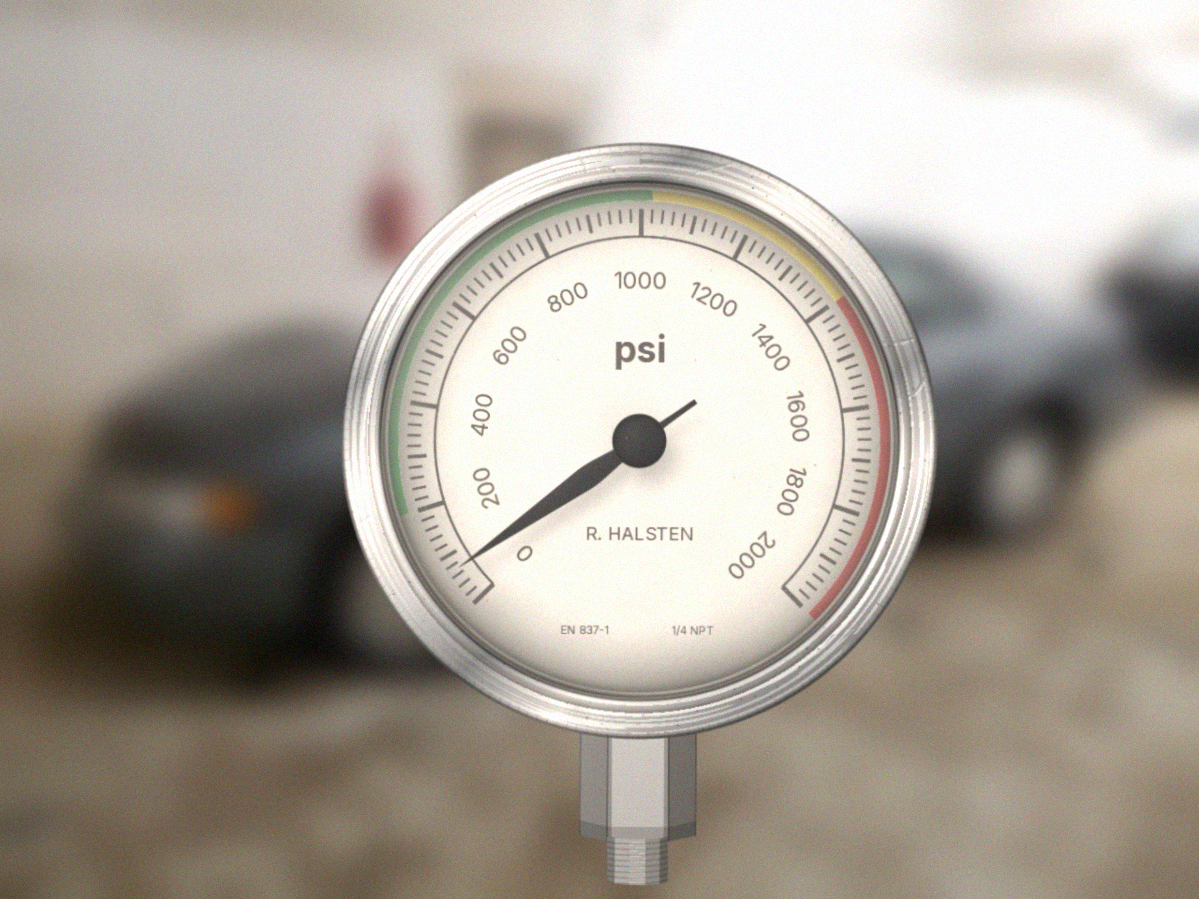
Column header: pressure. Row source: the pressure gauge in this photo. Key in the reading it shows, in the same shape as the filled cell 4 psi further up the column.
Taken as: 70 psi
